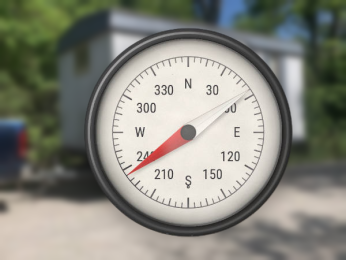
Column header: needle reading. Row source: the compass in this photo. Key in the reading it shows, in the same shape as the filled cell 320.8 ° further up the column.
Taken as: 235 °
